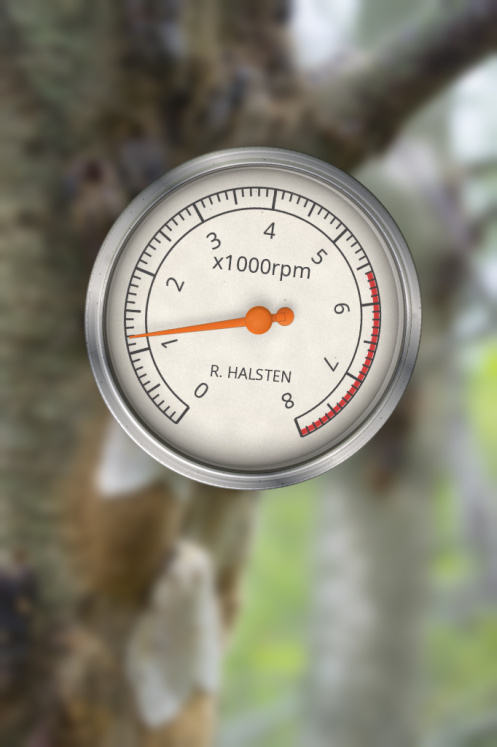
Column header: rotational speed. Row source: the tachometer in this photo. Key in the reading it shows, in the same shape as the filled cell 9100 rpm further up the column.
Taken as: 1200 rpm
